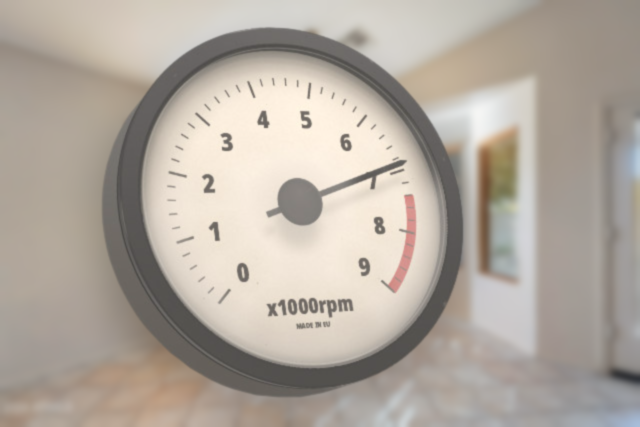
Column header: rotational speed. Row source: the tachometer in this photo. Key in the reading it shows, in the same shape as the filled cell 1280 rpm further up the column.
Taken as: 6900 rpm
